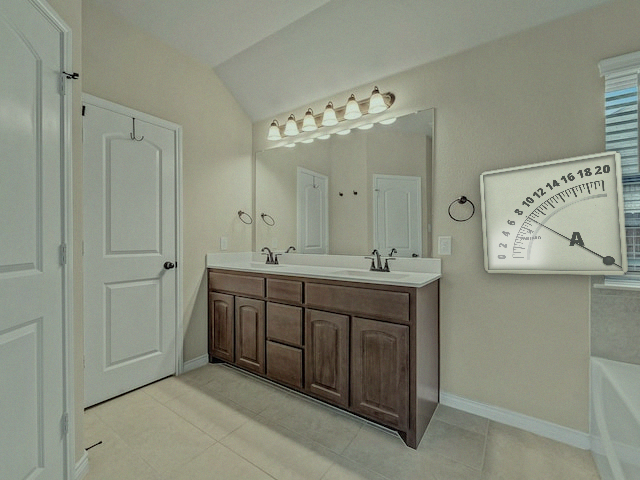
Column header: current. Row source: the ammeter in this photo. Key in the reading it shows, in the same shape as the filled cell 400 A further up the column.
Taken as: 8 A
